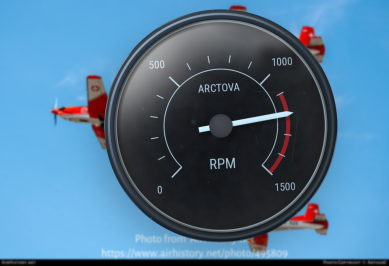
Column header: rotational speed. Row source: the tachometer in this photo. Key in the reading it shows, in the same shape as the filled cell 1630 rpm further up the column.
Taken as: 1200 rpm
